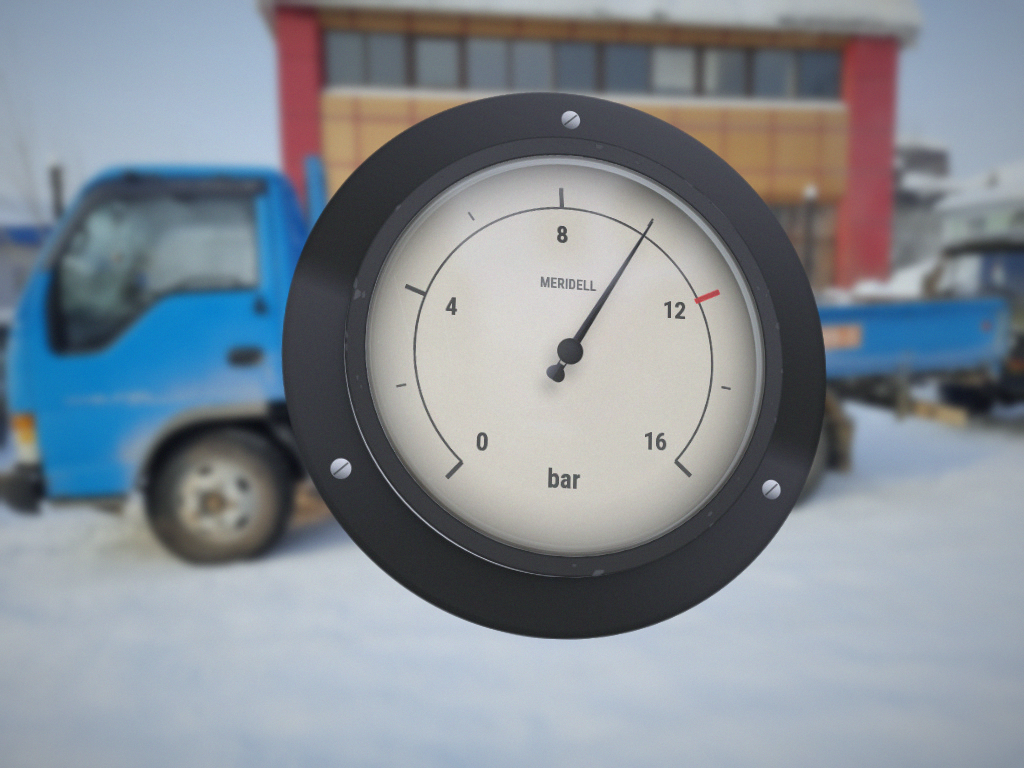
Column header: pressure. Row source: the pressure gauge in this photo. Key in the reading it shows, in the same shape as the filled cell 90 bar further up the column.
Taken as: 10 bar
